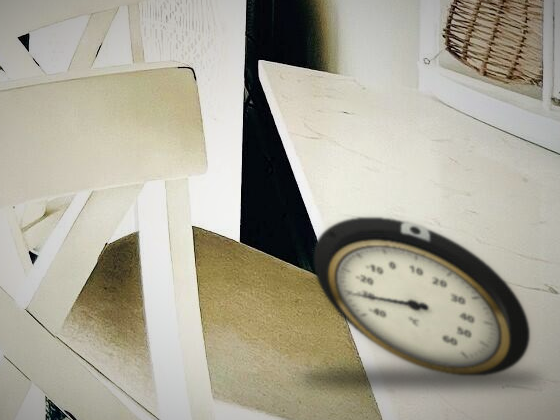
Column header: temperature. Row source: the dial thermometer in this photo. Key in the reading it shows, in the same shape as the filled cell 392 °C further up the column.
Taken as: -30 °C
